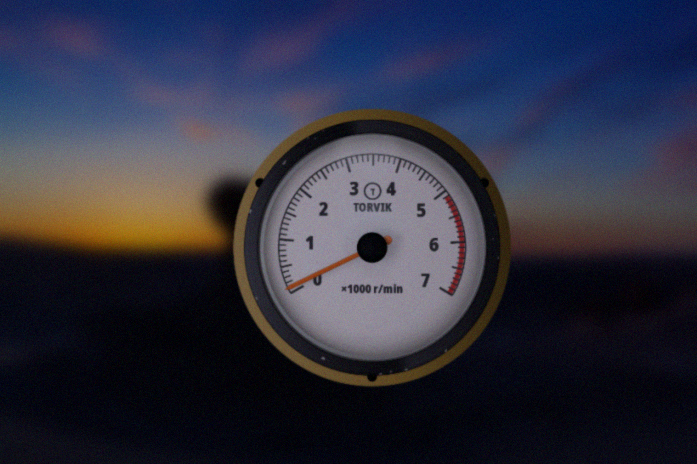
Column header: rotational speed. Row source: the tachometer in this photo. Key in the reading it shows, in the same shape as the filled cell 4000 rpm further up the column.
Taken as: 100 rpm
